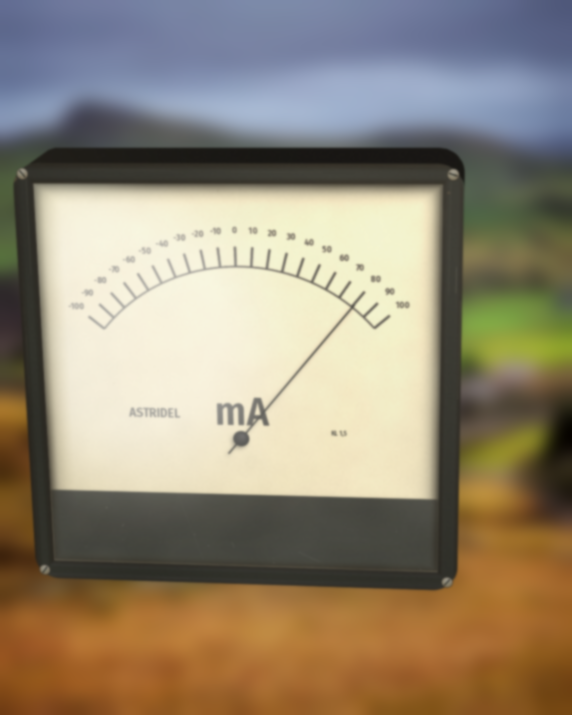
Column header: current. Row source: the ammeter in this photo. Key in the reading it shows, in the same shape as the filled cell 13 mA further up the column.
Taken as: 80 mA
